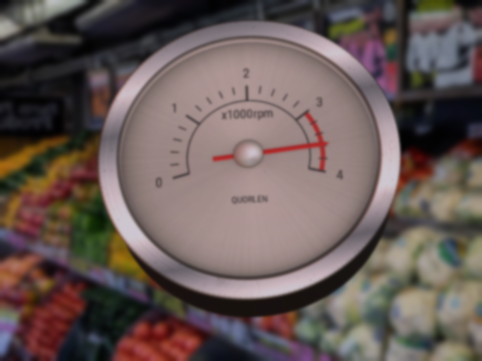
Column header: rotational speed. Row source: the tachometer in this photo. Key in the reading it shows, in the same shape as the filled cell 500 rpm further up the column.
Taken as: 3600 rpm
